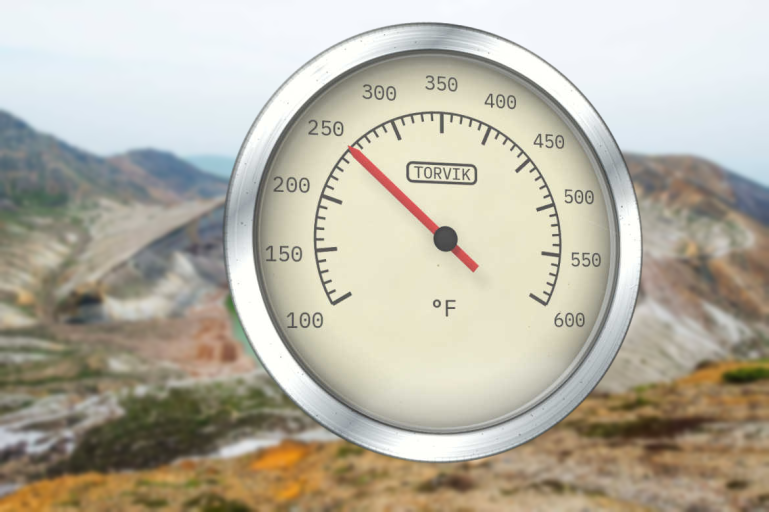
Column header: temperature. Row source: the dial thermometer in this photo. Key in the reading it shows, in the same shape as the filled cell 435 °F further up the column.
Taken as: 250 °F
